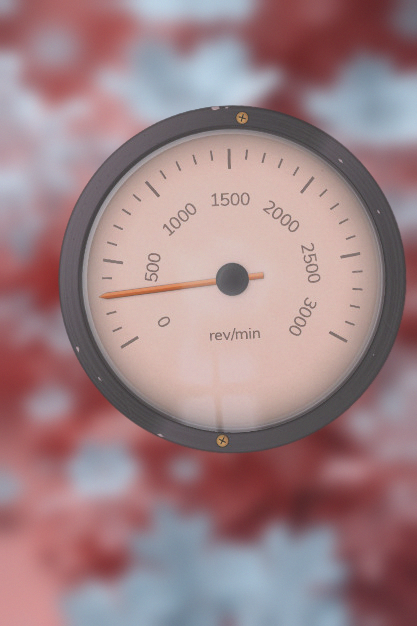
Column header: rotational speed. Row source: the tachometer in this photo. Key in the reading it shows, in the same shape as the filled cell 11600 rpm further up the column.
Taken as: 300 rpm
